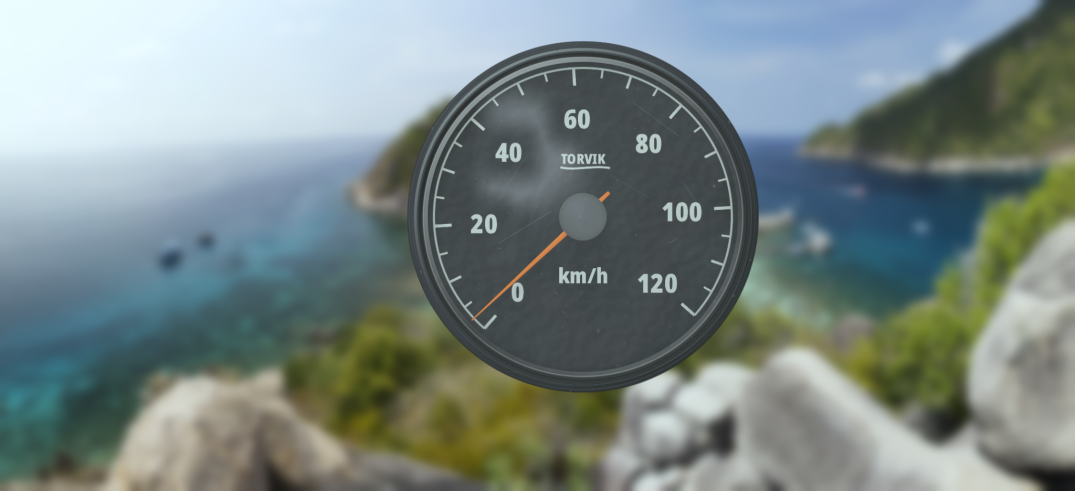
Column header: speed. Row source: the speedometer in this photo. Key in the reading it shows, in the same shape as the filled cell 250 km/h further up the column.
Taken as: 2.5 km/h
